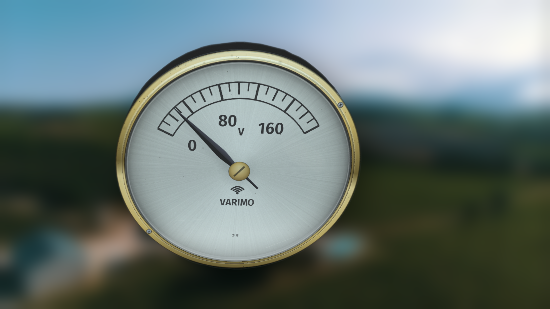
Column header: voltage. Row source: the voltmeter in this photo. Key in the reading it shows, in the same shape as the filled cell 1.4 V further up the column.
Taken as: 30 V
